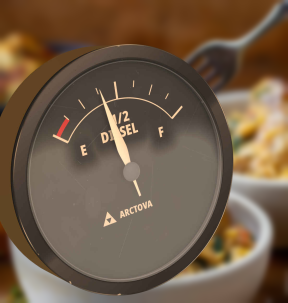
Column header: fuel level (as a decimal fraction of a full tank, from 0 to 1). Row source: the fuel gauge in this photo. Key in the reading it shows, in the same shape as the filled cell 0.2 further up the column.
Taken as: 0.375
